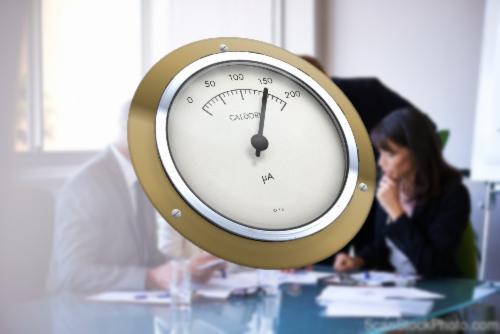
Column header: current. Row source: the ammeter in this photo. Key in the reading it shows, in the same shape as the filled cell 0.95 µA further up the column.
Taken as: 150 µA
